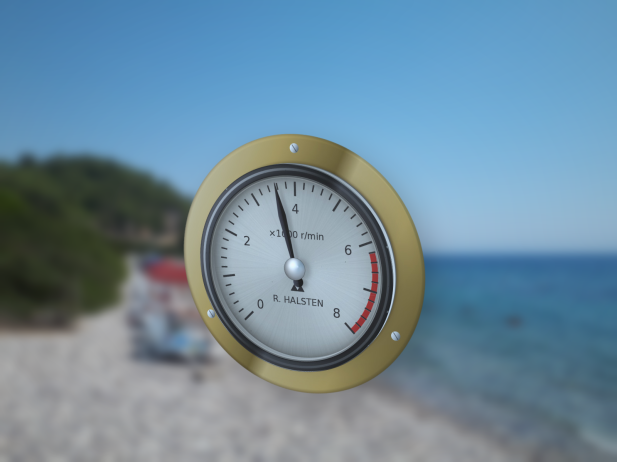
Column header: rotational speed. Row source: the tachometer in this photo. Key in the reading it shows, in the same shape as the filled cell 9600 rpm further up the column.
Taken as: 3600 rpm
